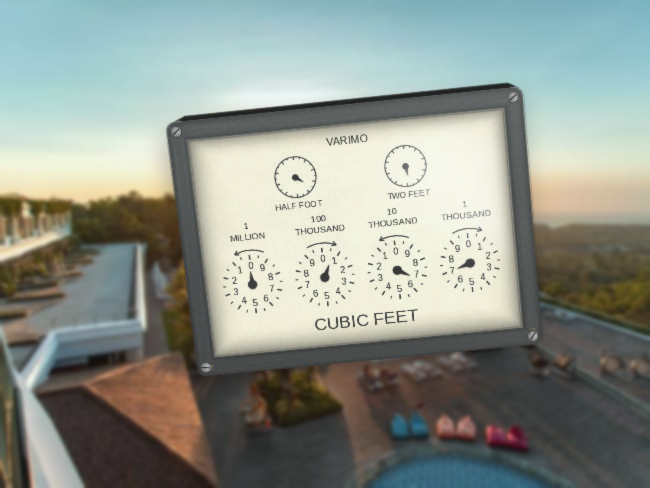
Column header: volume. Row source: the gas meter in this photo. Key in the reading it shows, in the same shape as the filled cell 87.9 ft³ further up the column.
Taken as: 6700 ft³
